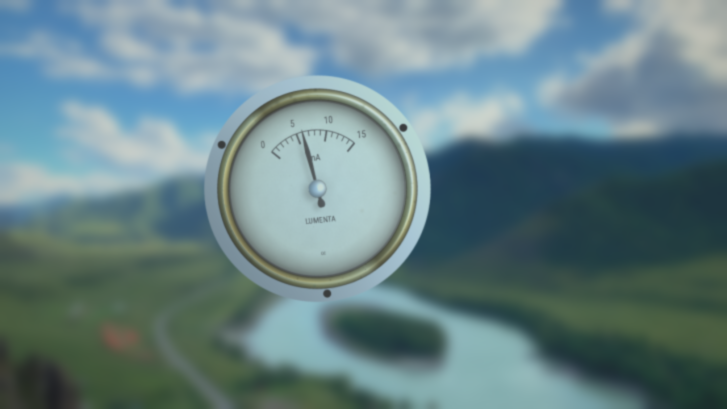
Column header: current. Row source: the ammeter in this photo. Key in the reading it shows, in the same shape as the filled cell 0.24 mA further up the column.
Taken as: 6 mA
